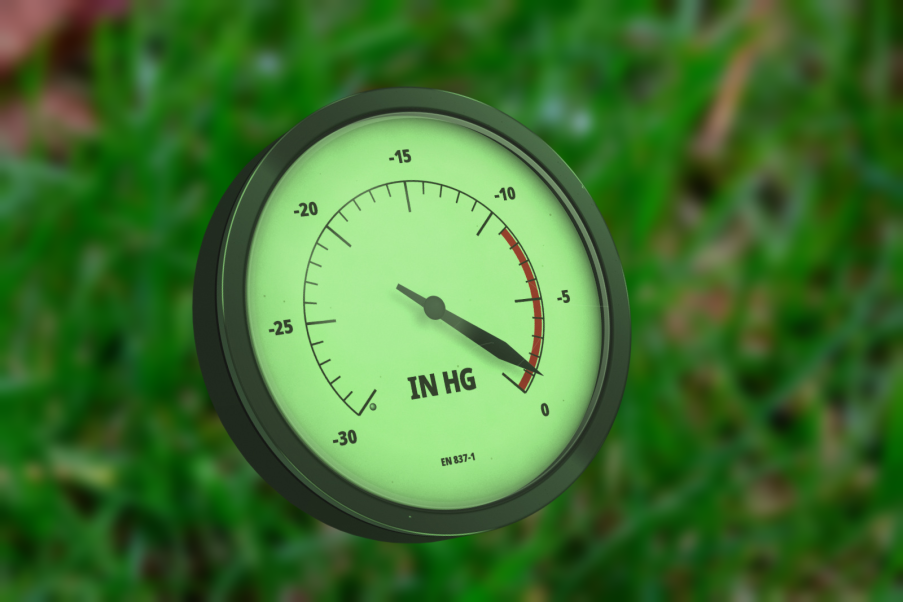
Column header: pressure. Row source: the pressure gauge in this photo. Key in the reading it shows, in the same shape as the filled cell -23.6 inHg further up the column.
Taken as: -1 inHg
